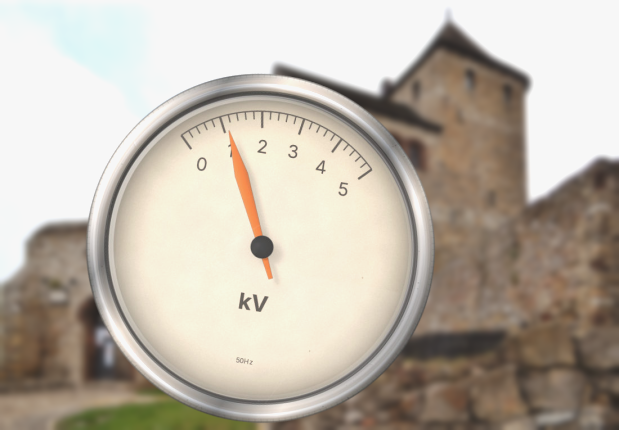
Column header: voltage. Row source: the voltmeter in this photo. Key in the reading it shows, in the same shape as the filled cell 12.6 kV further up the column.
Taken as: 1.1 kV
